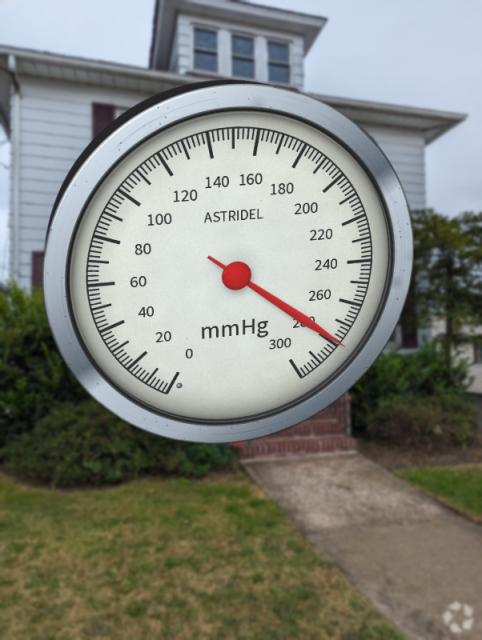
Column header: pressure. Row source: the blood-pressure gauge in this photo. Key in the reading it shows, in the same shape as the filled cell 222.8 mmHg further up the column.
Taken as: 278 mmHg
